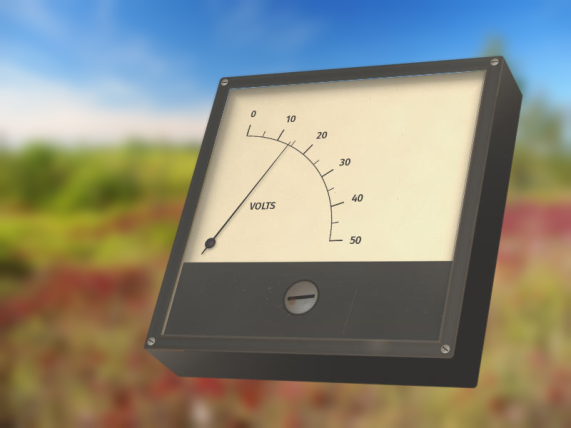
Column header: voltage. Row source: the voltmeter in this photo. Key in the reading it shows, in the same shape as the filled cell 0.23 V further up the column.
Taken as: 15 V
